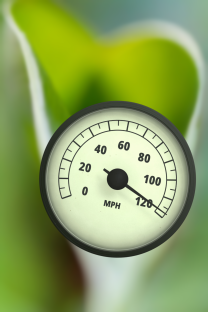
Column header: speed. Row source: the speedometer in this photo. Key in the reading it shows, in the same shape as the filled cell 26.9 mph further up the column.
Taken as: 117.5 mph
